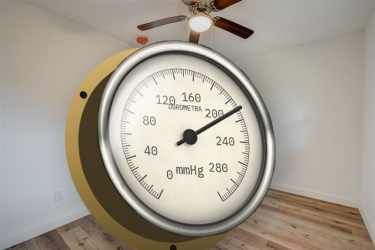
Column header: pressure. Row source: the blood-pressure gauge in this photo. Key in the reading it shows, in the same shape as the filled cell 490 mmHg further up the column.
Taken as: 210 mmHg
